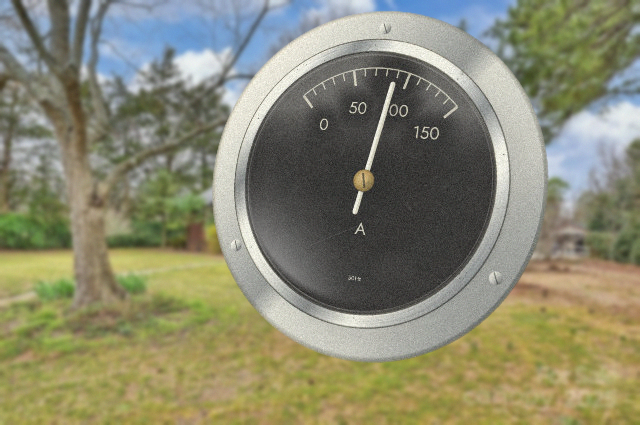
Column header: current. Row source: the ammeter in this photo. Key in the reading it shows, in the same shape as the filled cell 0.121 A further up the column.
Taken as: 90 A
